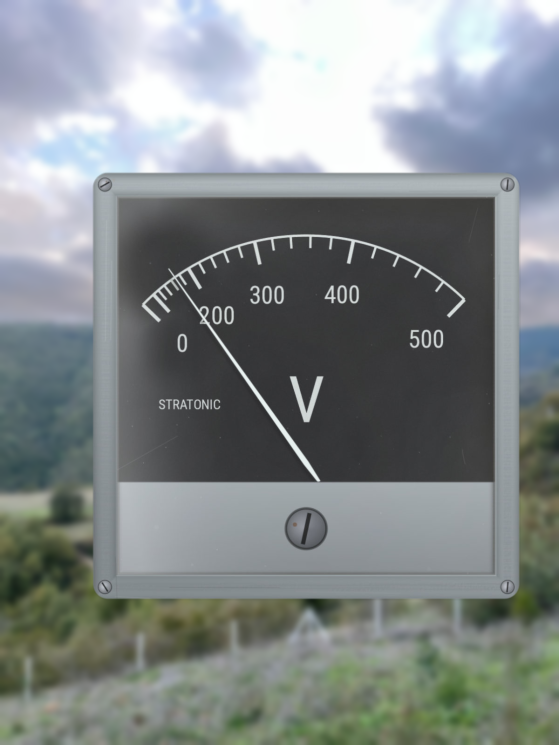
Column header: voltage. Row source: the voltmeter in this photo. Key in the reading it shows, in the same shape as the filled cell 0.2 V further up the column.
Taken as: 170 V
